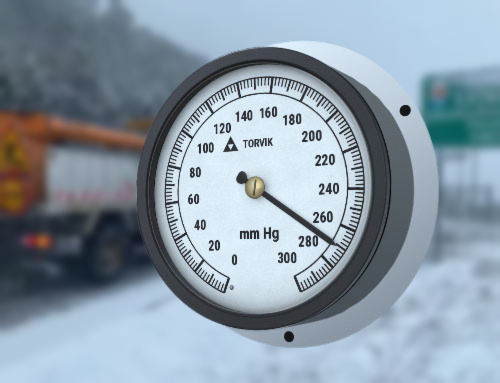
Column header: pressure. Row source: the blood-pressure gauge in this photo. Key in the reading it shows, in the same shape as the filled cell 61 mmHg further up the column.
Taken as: 270 mmHg
